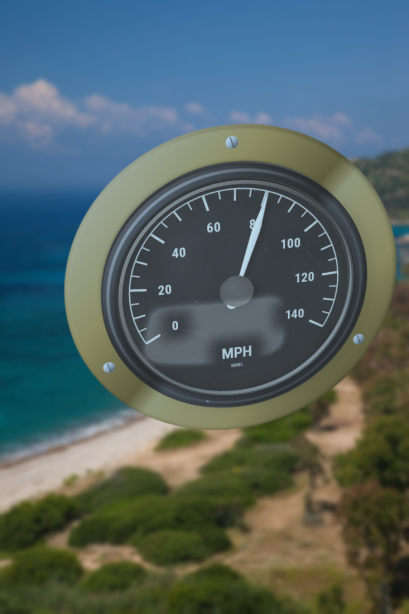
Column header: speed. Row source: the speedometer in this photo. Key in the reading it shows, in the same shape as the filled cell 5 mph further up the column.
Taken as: 80 mph
